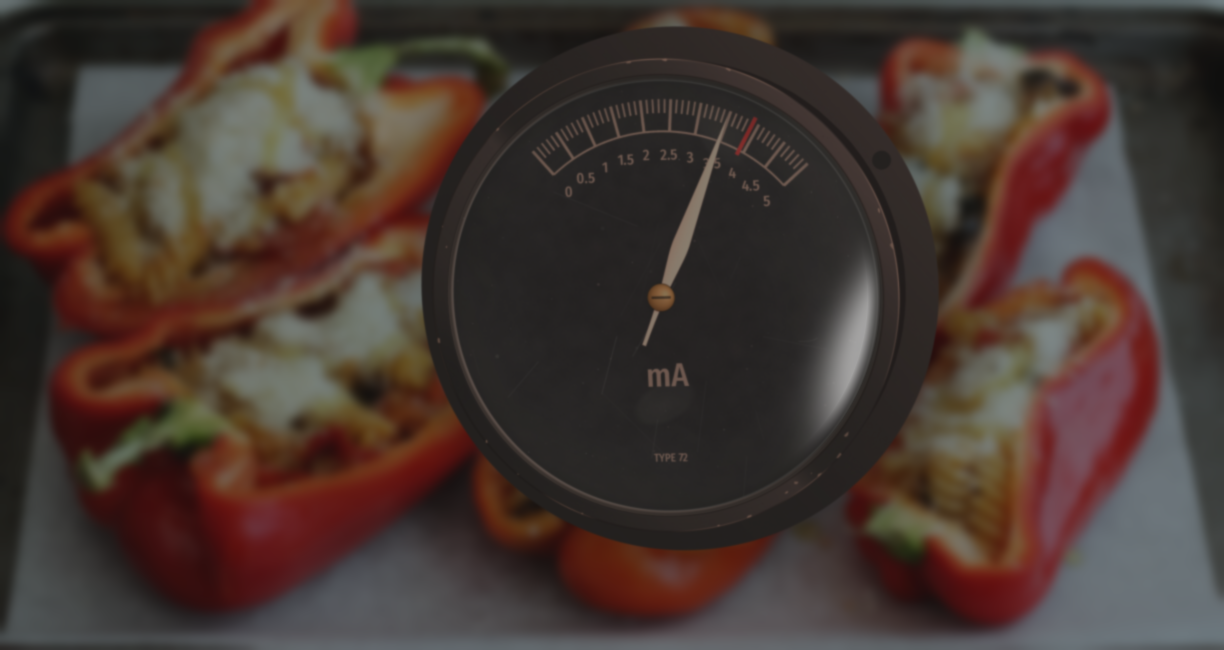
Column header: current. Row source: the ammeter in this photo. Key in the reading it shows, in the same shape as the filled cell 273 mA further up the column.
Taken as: 3.5 mA
